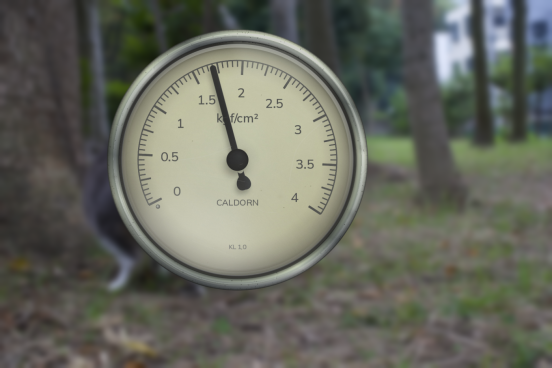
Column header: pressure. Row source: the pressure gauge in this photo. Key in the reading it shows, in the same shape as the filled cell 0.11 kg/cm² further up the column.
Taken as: 1.7 kg/cm²
